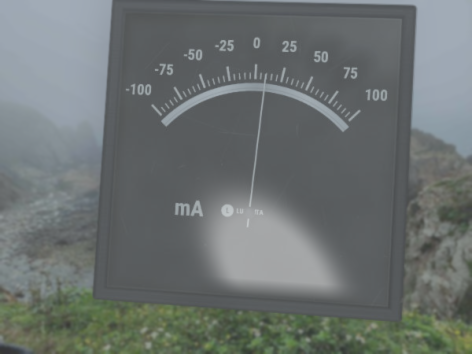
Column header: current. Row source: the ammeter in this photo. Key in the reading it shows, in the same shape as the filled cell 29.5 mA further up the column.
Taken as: 10 mA
